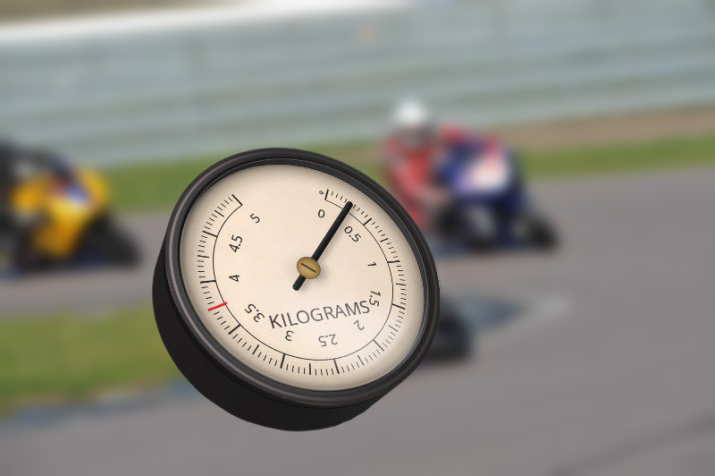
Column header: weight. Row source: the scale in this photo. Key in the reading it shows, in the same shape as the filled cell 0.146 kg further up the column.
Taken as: 0.25 kg
